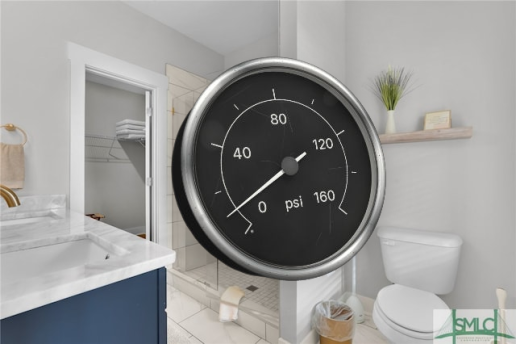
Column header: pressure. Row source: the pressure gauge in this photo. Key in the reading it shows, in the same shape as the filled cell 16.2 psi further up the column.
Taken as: 10 psi
